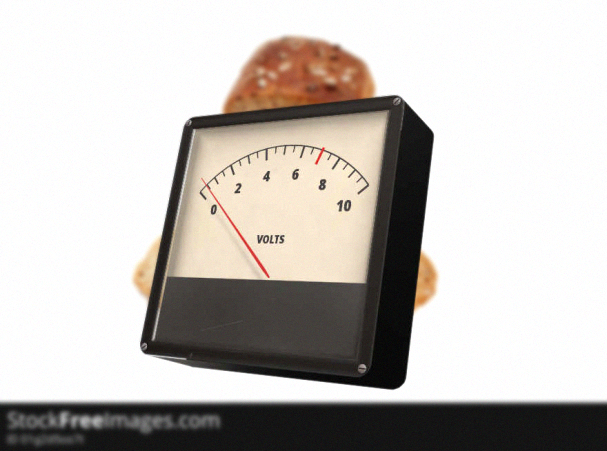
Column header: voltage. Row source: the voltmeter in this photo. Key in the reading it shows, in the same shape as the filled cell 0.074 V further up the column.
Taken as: 0.5 V
